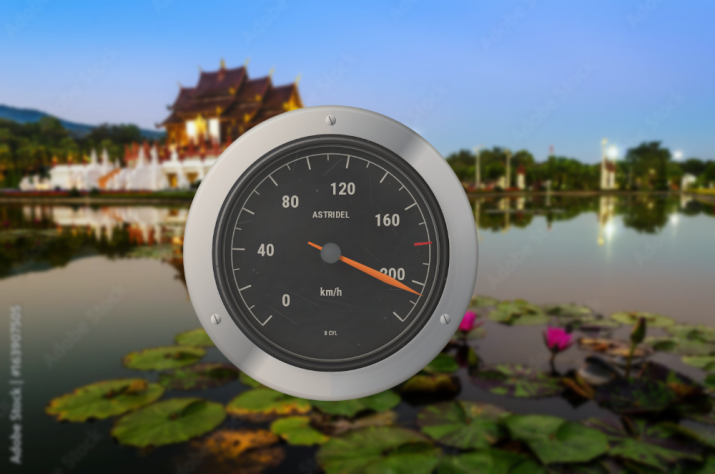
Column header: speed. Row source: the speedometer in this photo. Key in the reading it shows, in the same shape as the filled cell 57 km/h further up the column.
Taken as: 205 km/h
